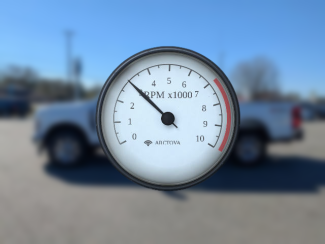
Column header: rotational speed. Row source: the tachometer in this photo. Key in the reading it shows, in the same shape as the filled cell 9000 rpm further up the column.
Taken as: 3000 rpm
